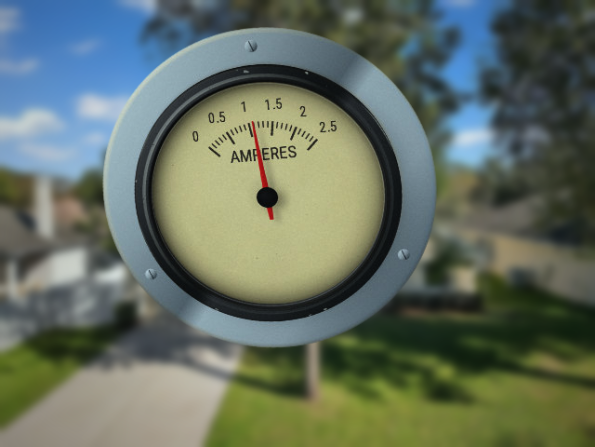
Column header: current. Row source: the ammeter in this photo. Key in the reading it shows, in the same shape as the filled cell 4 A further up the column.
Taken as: 1.1 A
